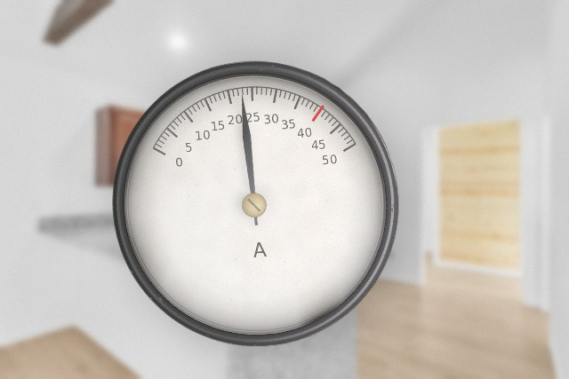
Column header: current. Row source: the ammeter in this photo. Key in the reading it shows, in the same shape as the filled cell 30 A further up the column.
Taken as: 23 A
